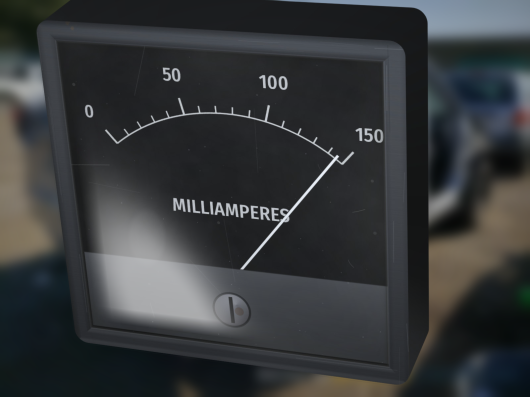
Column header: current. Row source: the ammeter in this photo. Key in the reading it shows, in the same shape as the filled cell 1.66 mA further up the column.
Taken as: 145 mA
